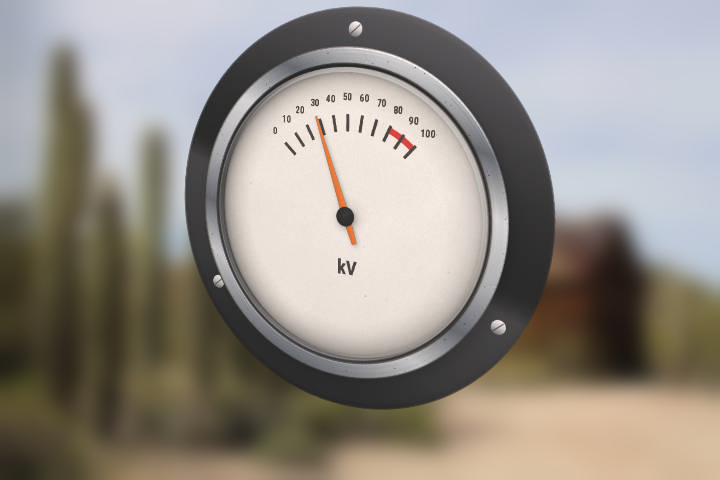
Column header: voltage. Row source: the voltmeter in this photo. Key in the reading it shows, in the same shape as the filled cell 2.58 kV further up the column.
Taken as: 30 kV
